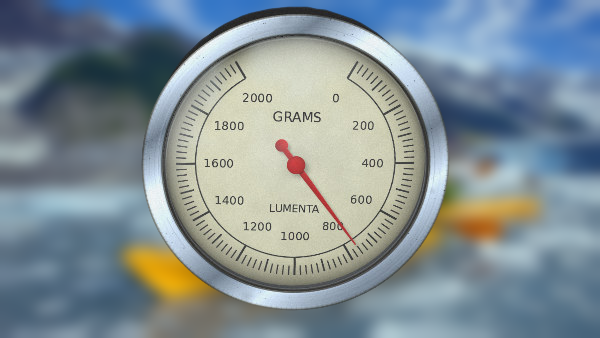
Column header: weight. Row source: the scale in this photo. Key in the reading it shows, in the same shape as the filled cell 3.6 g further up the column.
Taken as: 760 g
